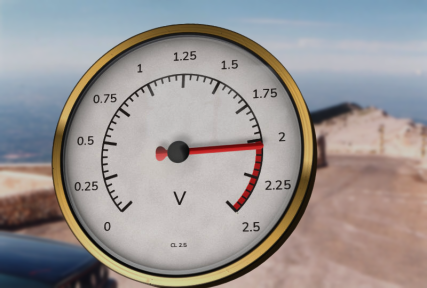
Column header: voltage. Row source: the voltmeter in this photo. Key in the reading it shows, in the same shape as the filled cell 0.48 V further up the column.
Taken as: 2.05 V
